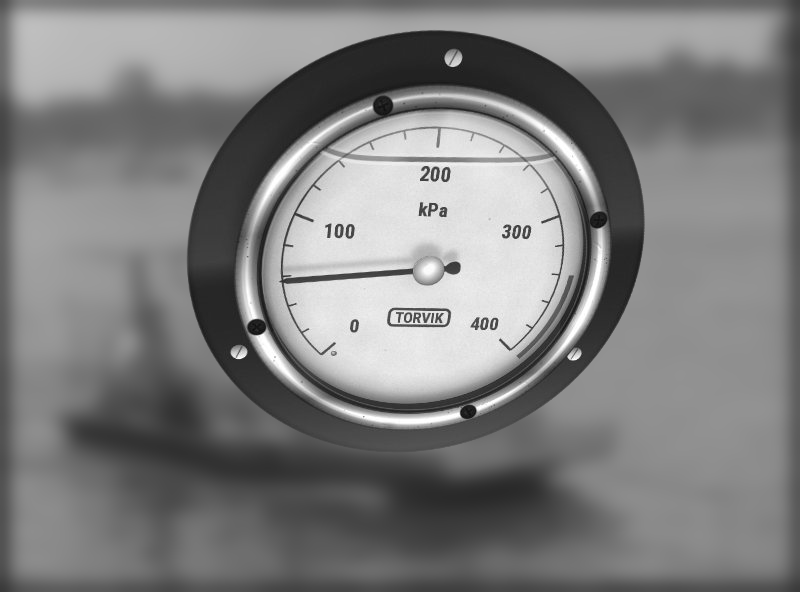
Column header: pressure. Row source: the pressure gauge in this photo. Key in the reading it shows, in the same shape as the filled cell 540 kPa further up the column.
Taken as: 60 kPa
